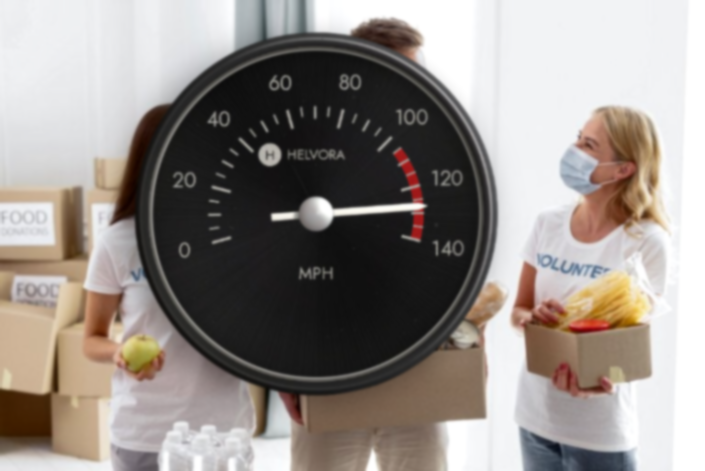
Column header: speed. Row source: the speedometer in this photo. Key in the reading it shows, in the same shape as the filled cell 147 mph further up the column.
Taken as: 127.5 mph
